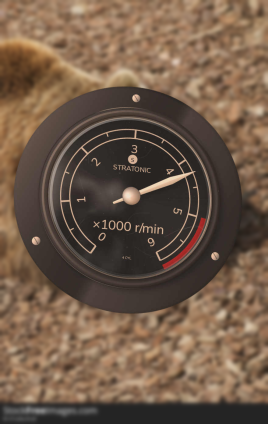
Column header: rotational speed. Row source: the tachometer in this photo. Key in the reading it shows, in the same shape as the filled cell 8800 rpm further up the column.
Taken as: 4250 rpm
